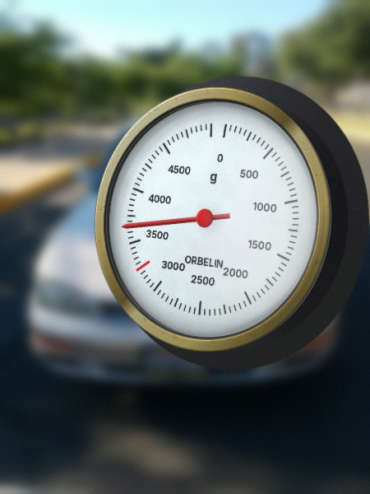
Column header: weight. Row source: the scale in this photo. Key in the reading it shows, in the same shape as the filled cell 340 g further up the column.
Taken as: 3650 g
